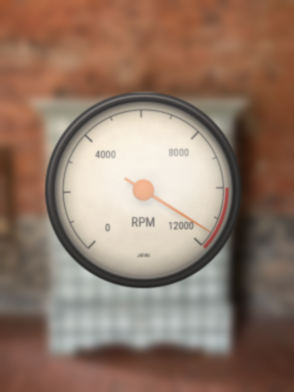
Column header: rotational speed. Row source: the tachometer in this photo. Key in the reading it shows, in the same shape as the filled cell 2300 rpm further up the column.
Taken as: 11500 rpm
